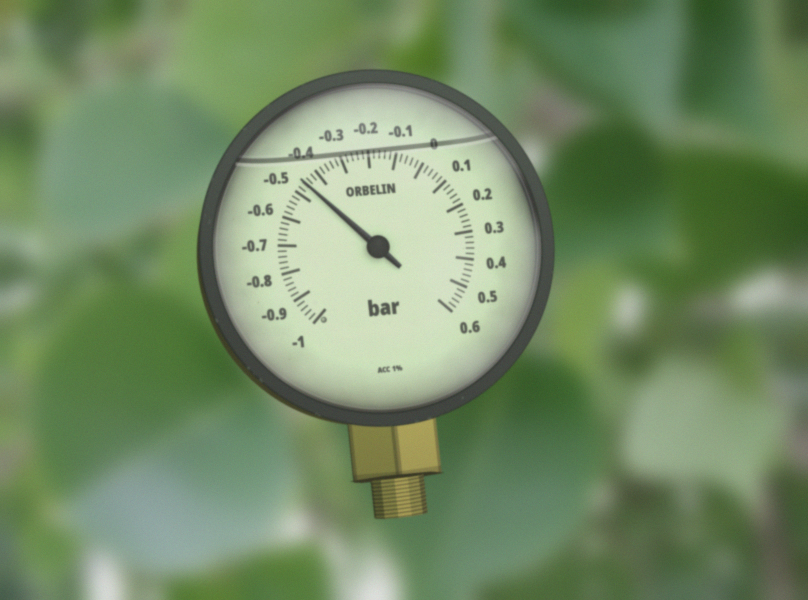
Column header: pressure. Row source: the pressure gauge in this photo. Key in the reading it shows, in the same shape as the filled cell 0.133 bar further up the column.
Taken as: -0.46 bar
